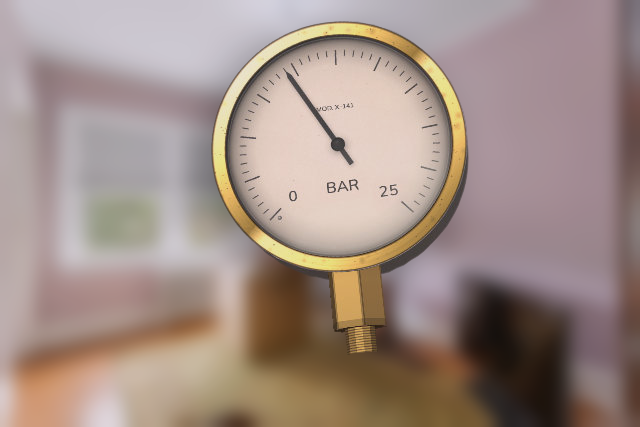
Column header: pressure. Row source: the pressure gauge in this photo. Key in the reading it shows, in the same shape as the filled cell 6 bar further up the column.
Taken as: 9.5 bar
